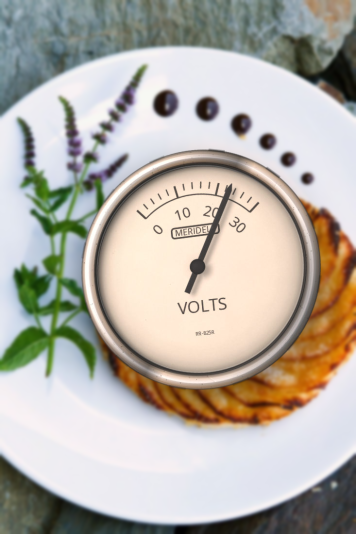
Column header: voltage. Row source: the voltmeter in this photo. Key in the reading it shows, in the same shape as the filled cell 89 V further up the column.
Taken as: 23 V
